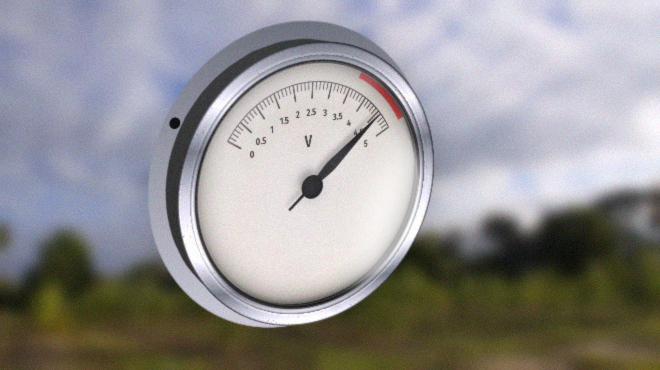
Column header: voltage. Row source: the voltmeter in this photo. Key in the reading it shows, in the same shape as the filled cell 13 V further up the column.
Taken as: 4.5 V
